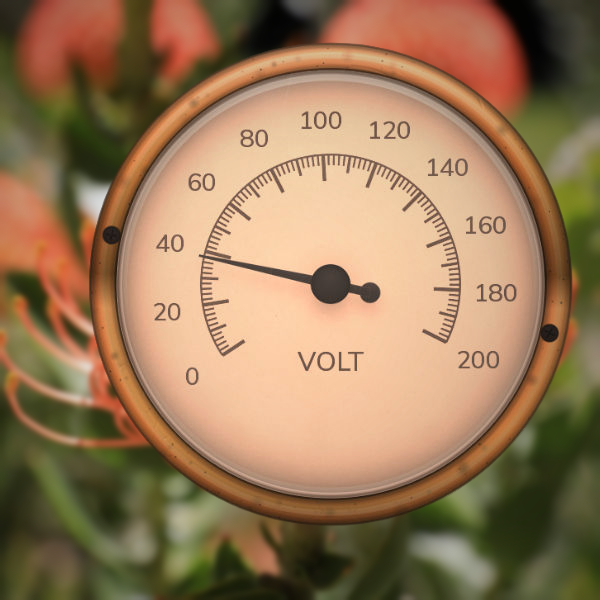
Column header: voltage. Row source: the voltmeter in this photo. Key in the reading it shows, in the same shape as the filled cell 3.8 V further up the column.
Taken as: 38 V
